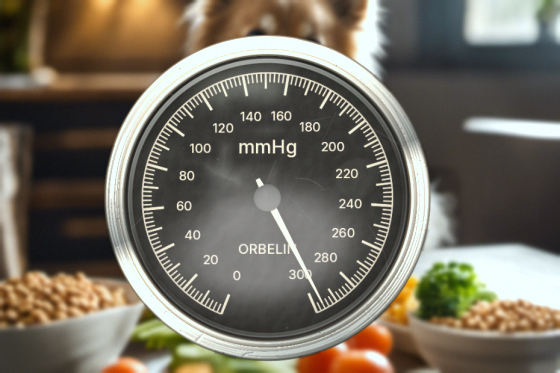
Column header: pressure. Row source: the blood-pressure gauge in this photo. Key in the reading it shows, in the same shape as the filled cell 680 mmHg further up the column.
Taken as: 296 mmHg
